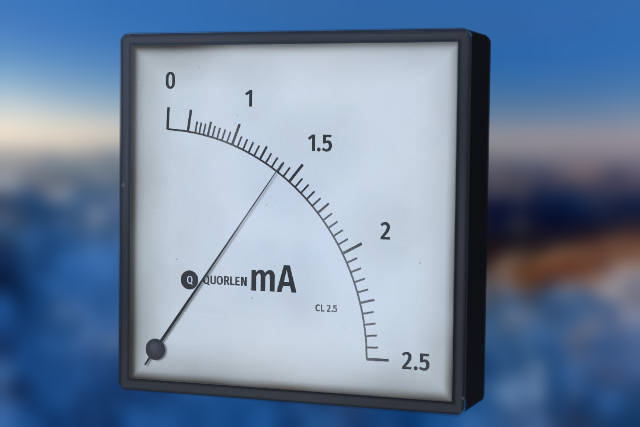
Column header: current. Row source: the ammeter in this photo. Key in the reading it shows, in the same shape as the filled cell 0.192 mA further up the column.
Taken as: 1.4 mA
